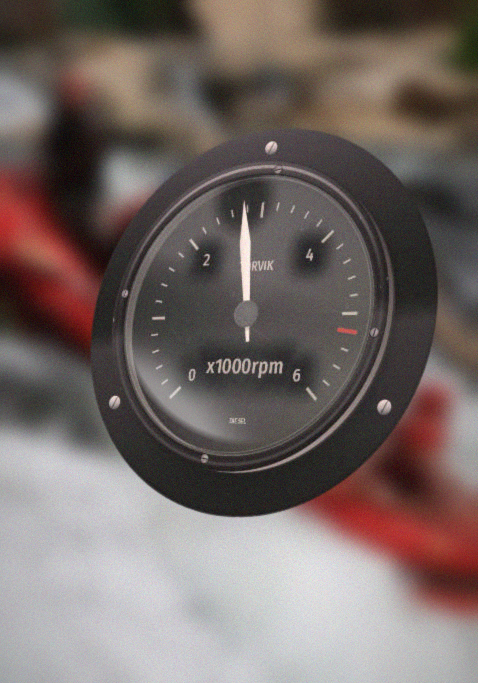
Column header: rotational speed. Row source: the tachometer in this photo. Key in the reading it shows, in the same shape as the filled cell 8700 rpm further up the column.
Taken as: 2800 rpm
